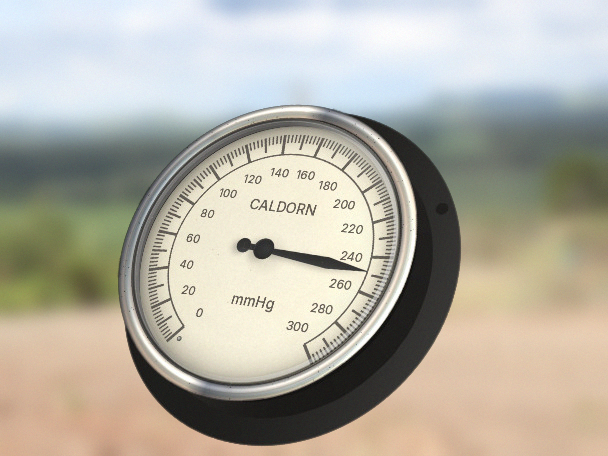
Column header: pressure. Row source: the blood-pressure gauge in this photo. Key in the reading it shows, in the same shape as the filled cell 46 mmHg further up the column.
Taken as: 250 mmHg
